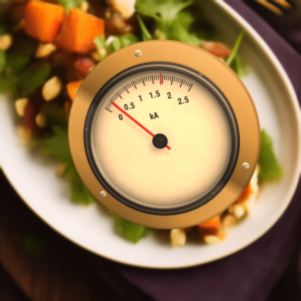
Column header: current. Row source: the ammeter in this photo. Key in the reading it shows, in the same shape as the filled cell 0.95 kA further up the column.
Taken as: 0.25 kA
